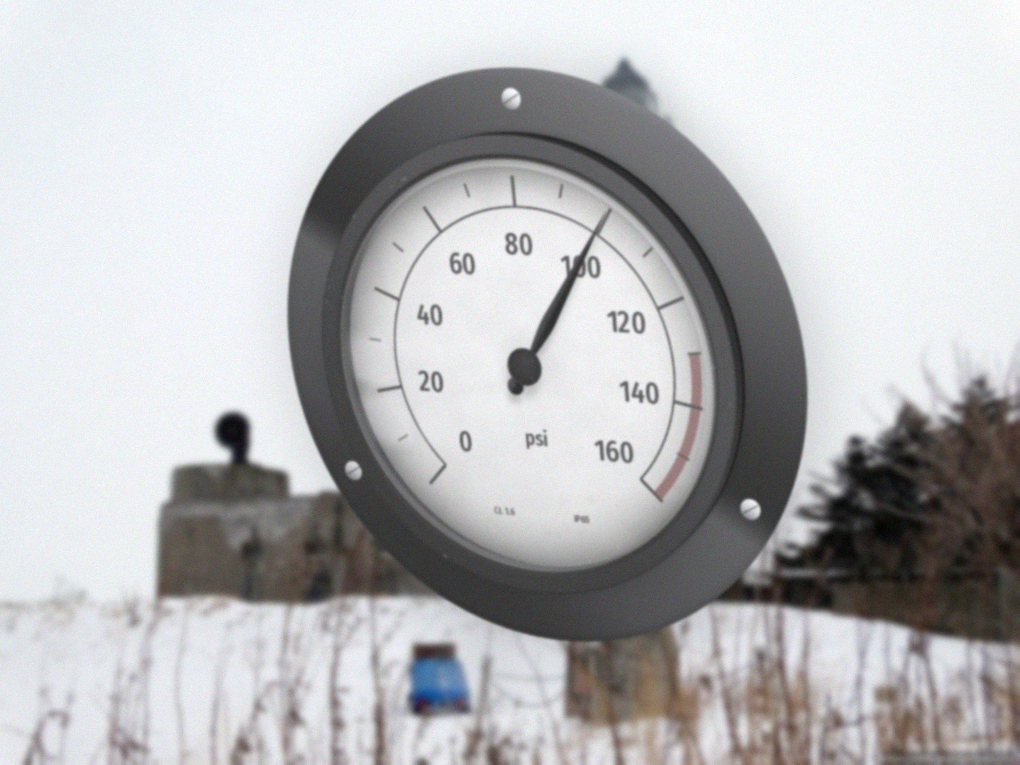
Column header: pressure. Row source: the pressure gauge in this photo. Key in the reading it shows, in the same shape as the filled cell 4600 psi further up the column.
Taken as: 100 psi
